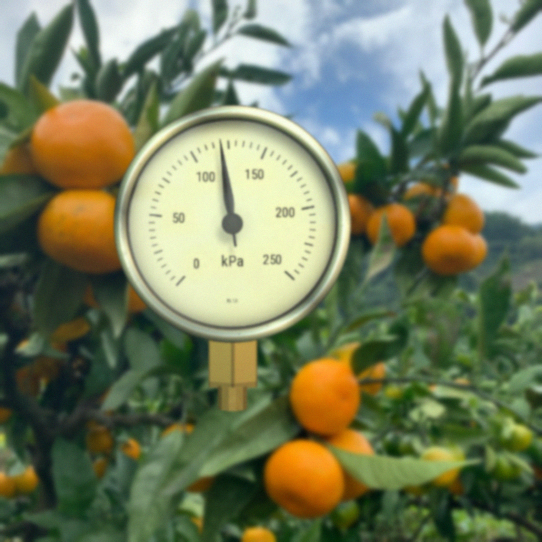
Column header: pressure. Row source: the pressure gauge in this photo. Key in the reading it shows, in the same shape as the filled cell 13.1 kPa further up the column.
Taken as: 120 kPa
